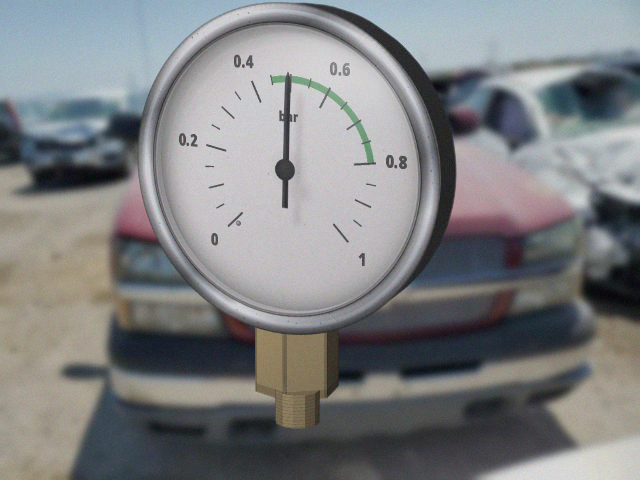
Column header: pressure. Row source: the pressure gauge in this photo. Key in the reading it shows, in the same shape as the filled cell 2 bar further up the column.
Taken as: 0.5 bar
